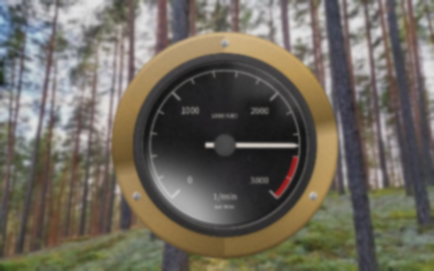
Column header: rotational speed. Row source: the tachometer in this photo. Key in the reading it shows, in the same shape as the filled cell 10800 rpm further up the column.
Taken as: 2500 rpm
